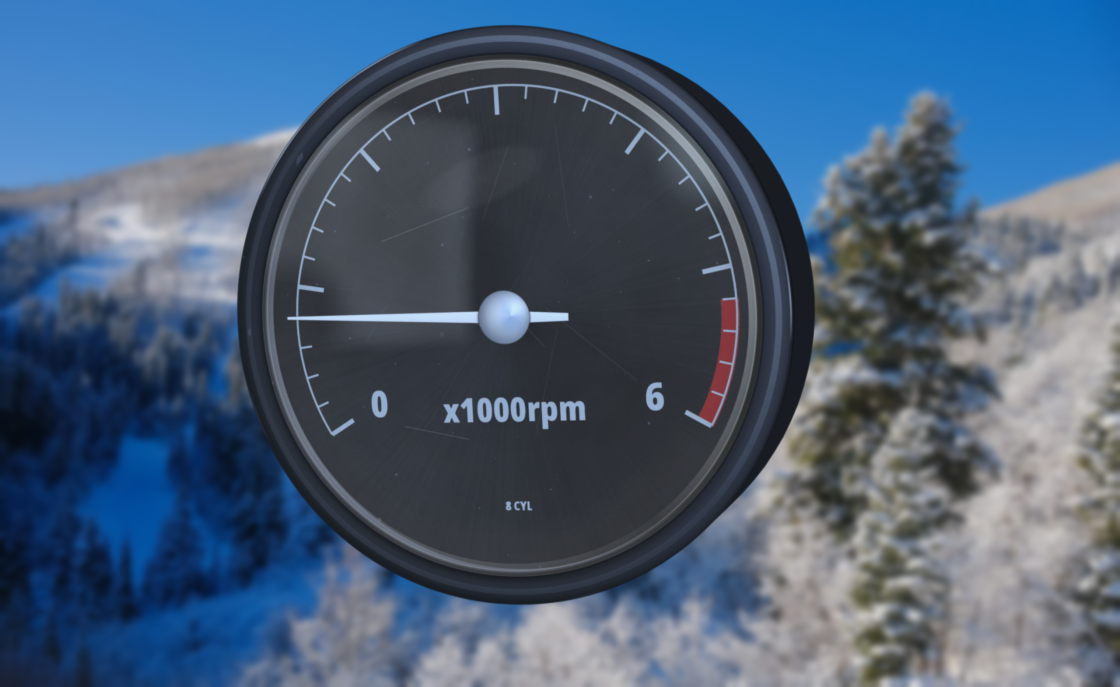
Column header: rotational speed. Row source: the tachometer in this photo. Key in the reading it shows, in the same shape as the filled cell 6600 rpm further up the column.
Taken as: 800 rpm
